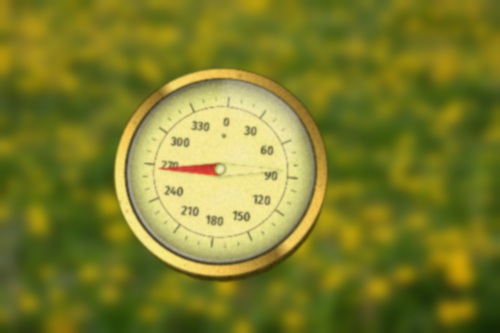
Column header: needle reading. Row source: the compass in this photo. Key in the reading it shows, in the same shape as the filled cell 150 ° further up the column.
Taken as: 265 °
